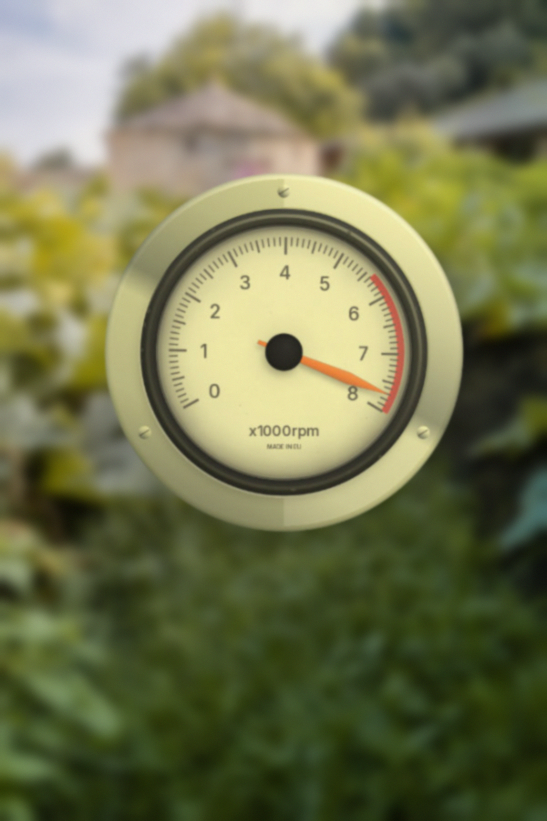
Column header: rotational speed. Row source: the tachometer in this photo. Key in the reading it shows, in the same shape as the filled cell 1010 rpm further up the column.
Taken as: 7700 rpm
